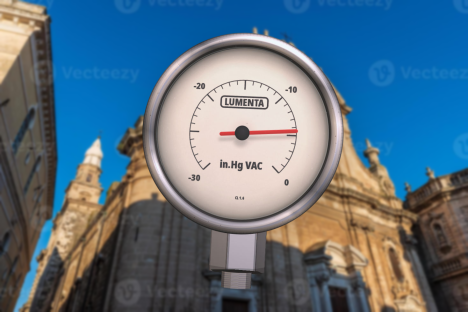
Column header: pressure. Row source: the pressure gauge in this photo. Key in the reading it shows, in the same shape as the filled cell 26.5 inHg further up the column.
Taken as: -5.5 inHg
